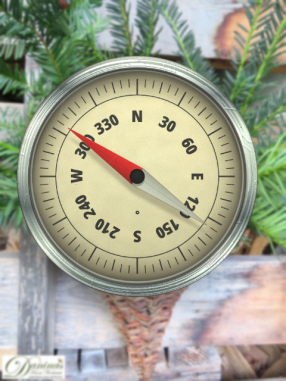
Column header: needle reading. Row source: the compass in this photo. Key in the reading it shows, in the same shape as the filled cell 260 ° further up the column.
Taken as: 305 °
